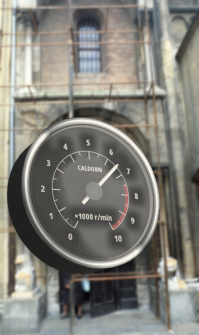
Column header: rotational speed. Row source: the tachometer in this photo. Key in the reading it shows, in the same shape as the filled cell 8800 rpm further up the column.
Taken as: 6500 rpm
